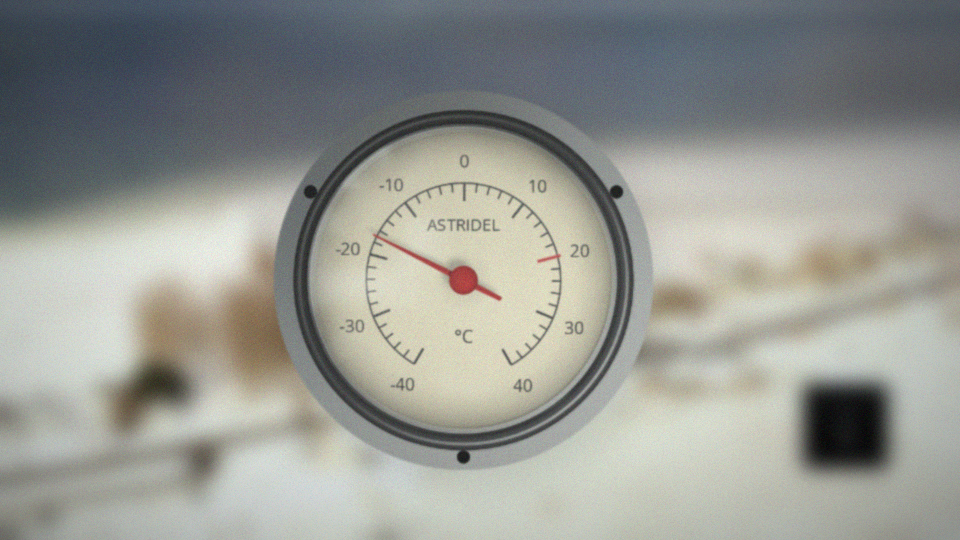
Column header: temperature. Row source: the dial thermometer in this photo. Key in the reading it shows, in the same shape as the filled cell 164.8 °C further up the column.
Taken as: -17 °C
